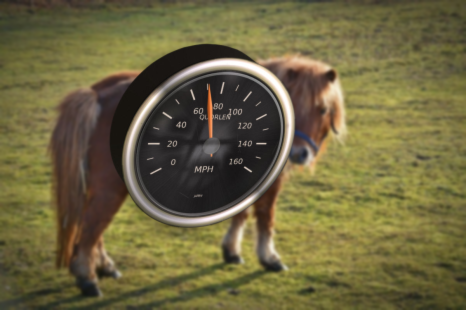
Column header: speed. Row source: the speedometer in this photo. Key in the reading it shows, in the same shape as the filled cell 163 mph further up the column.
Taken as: 70 mph
